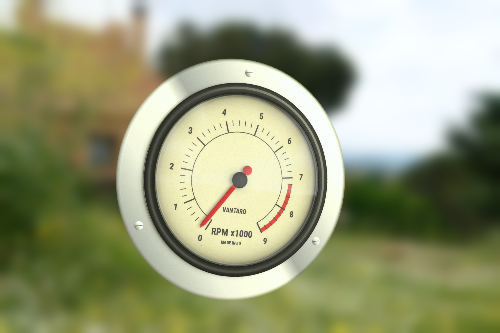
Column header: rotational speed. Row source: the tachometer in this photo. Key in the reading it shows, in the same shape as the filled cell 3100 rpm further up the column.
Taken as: 200 rpm
